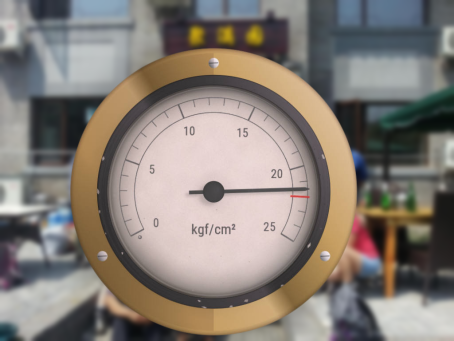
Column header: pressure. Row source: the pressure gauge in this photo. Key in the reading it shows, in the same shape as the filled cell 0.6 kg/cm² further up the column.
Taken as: 21.5 kg/cm²
